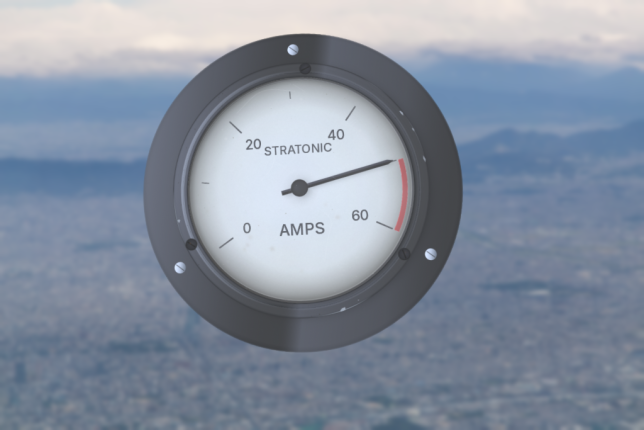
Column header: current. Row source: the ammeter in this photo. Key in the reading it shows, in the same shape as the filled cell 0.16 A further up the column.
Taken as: 50 A
